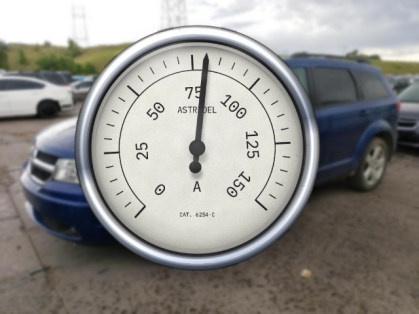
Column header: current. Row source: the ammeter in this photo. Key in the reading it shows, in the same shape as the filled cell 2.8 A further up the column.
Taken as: 80 A
